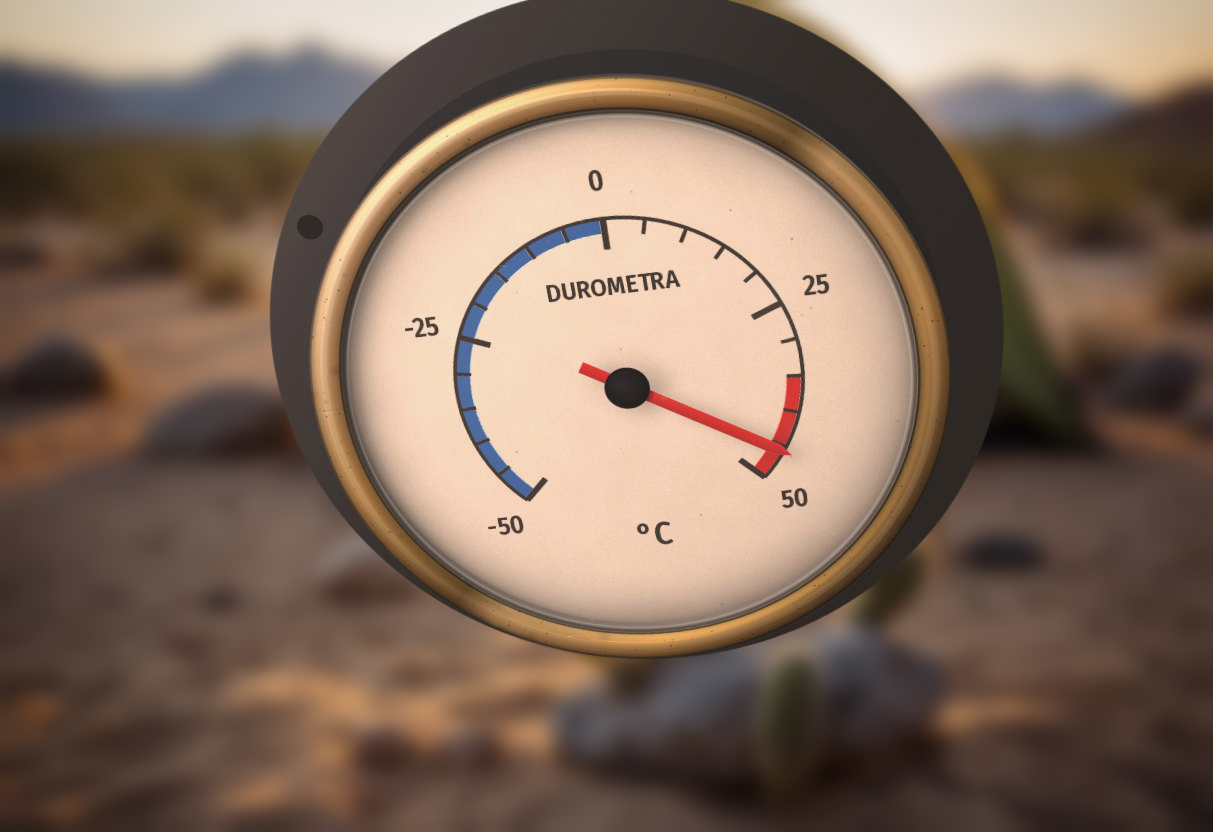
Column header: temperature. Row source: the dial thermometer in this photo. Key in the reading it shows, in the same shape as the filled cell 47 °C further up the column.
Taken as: 45 °C
